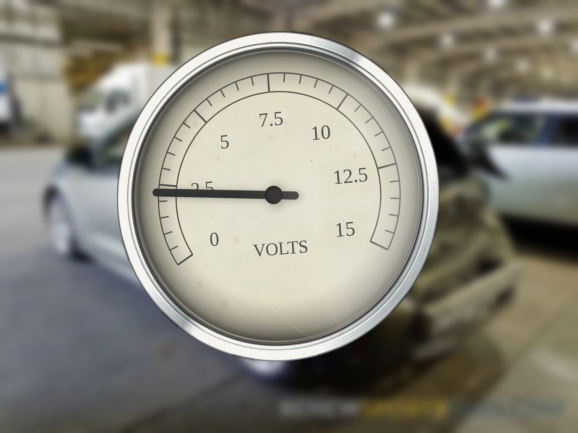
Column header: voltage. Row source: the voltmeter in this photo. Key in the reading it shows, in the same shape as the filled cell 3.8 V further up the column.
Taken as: 2.25 V
